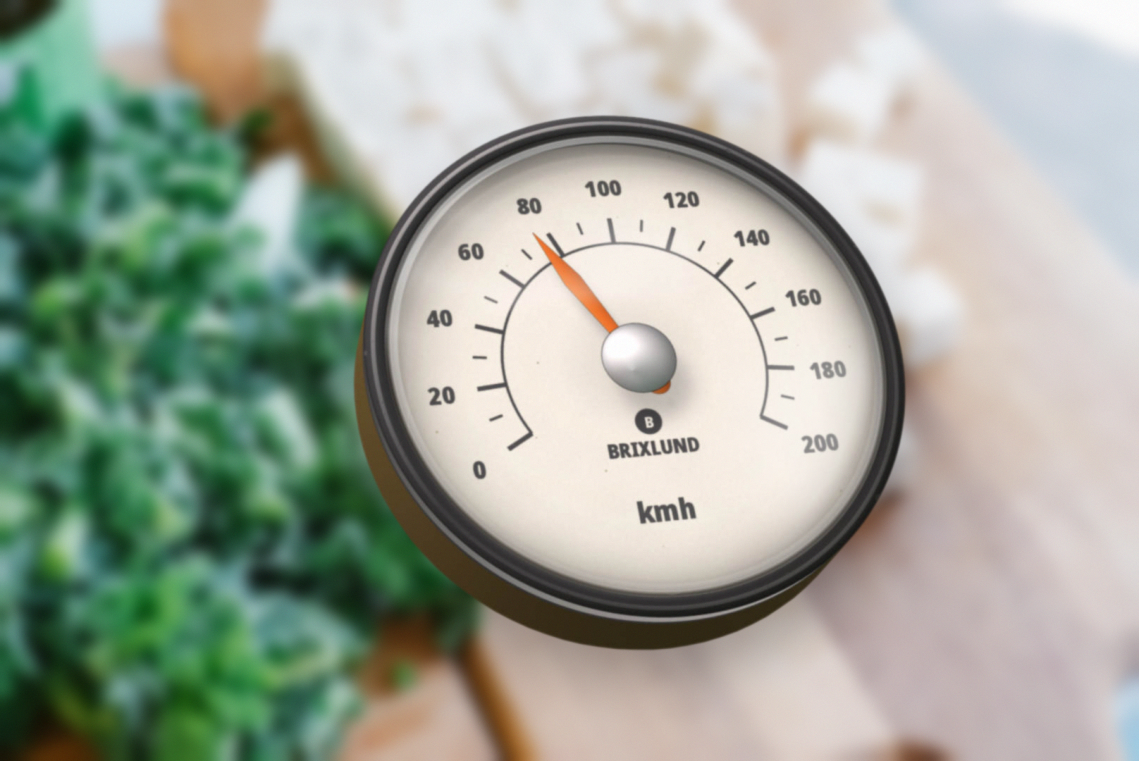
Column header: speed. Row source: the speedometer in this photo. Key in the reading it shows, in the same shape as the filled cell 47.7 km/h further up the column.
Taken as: 75 km/h
